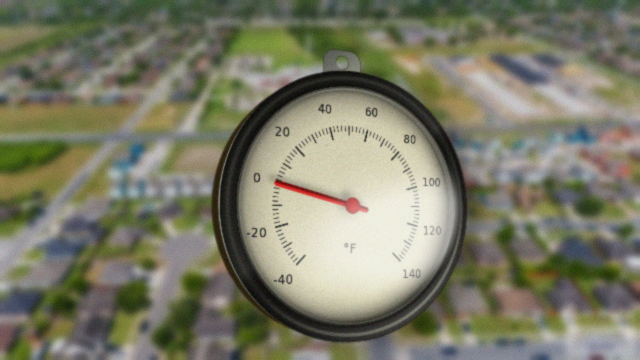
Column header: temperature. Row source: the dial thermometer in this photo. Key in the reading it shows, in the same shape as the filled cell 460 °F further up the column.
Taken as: 0 °F
